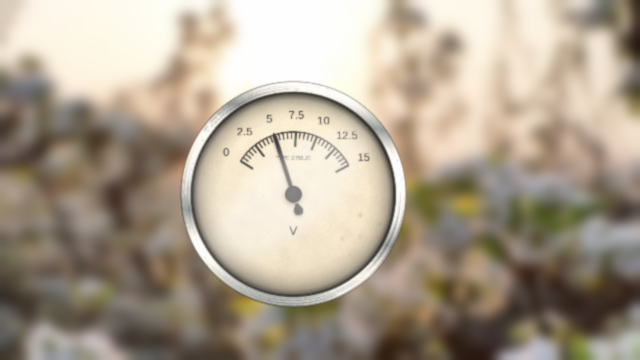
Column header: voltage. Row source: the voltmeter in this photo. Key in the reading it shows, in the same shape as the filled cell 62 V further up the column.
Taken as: 5 V
